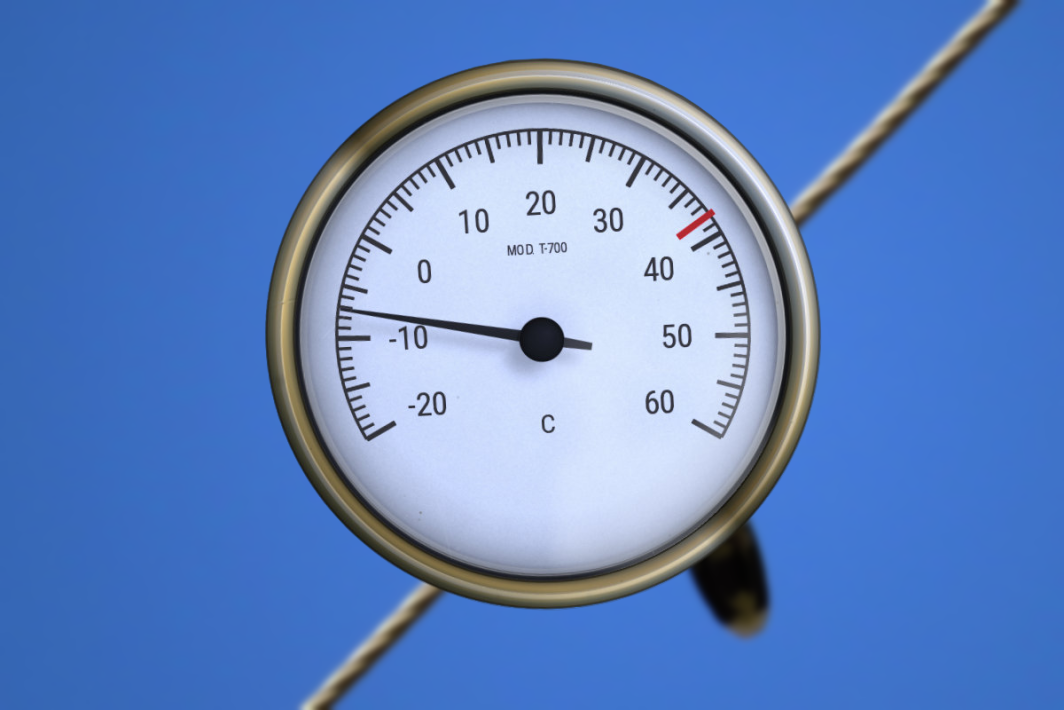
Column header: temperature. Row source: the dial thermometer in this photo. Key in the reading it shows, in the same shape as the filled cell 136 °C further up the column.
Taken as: -7 °C
